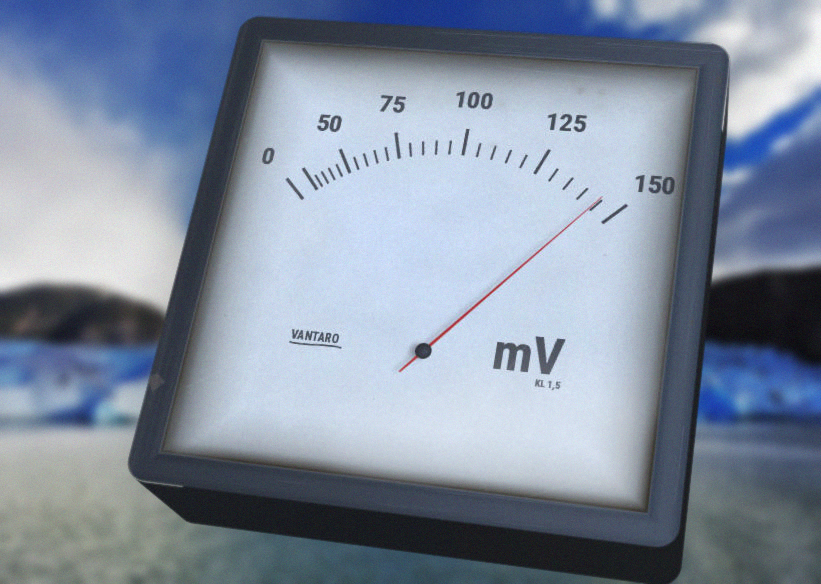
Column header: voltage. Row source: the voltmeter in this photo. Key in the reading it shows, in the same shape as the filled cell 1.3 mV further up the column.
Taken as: 145 mV
